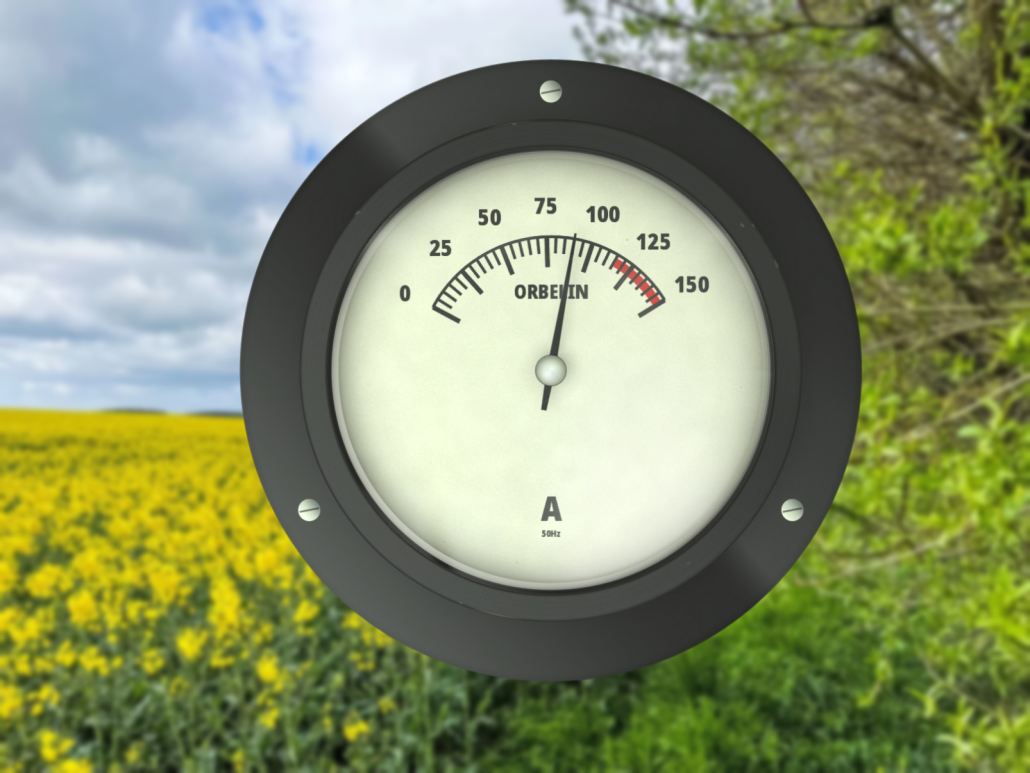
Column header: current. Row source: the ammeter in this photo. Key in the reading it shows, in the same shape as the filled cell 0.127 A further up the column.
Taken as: 90 A
